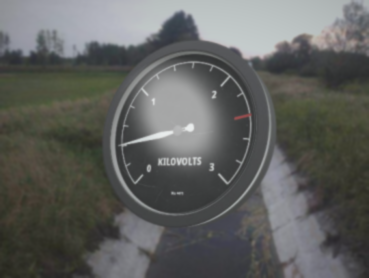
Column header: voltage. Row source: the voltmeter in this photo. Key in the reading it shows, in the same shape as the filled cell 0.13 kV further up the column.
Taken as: 0.4 kV
